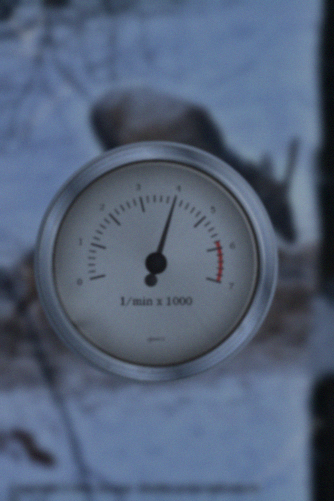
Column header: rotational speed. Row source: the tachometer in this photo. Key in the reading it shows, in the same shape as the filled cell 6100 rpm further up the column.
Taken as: 4000 rpm
